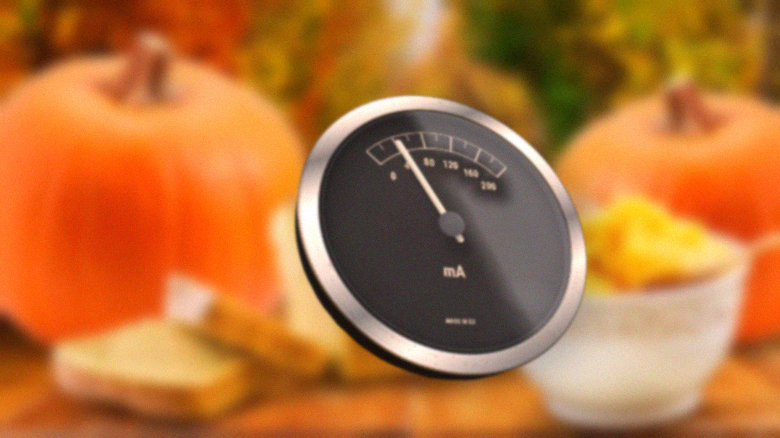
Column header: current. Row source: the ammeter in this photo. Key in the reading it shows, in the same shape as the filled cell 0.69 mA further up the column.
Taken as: 40 mA
